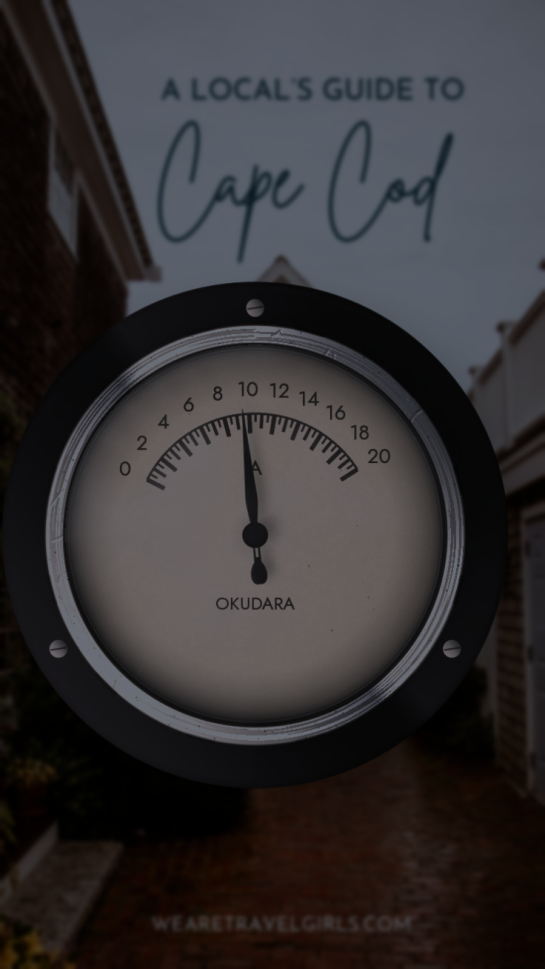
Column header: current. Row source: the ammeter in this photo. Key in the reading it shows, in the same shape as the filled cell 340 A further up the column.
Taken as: 9.5 A
